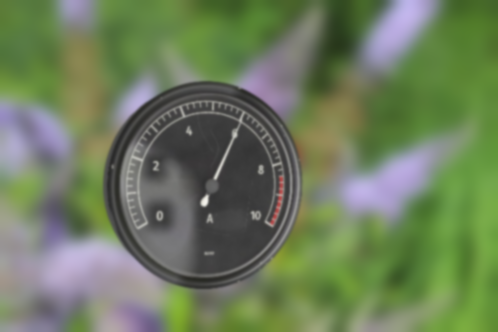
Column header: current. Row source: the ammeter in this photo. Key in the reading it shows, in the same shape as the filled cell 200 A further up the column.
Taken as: 6 A
